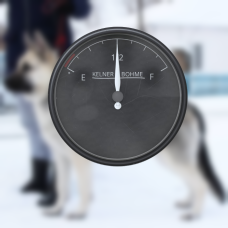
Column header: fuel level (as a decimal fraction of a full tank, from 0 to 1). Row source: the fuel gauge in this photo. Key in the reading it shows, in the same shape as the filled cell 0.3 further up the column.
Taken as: 0.5
